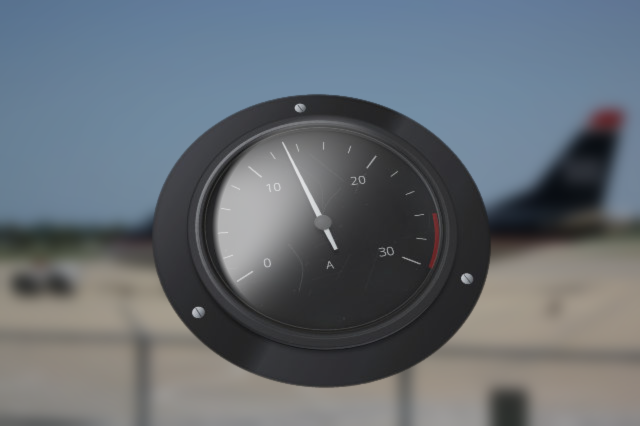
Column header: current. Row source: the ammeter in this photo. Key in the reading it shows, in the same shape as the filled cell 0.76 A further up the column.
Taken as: 13 A
